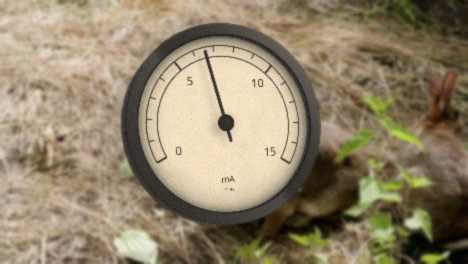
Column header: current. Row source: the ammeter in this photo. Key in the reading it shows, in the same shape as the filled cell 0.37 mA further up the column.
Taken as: 6.5 mA
